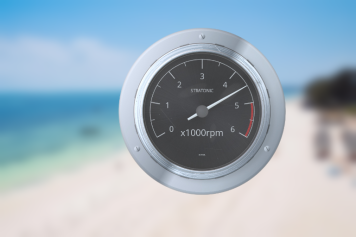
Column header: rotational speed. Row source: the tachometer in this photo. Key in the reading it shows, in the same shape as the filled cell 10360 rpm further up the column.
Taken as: 4500 rpm
